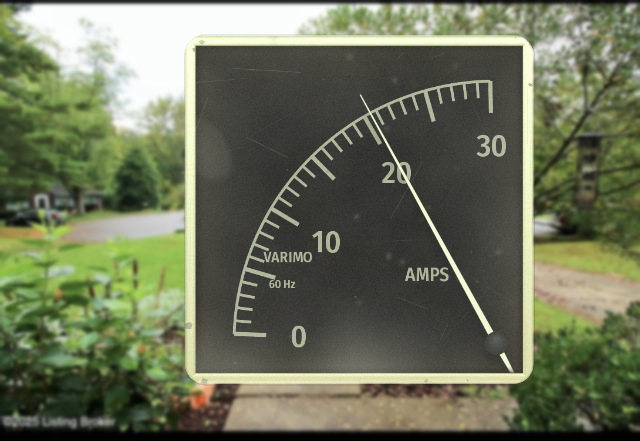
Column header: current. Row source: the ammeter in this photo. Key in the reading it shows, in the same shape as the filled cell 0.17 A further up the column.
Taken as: 20.5 A
